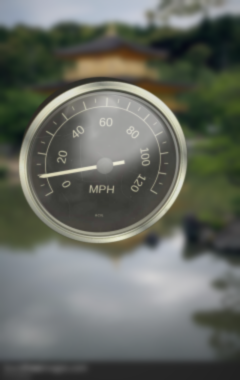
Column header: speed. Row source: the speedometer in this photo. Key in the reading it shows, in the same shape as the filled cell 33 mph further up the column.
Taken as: 10 mph
